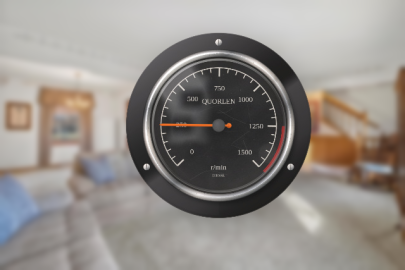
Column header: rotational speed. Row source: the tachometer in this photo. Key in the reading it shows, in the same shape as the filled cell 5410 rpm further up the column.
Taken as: 250 rpm
